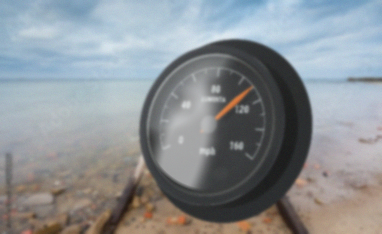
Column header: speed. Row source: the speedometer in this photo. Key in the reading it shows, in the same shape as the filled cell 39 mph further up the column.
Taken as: 110 mph
